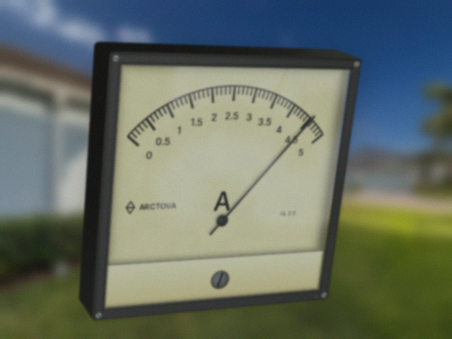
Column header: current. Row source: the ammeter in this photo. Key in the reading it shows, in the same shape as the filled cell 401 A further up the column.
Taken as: 4.5 A
